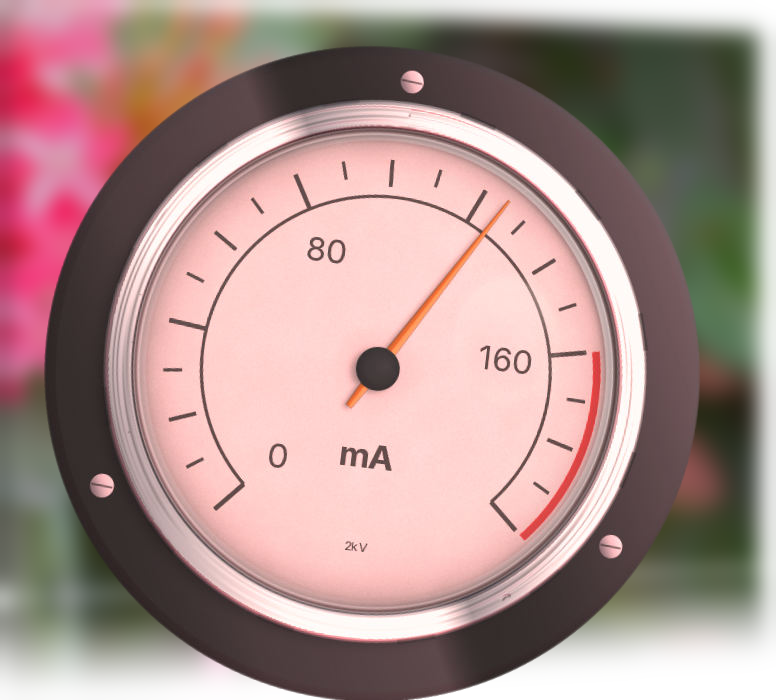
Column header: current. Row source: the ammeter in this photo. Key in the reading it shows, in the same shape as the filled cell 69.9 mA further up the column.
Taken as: 125 mA
